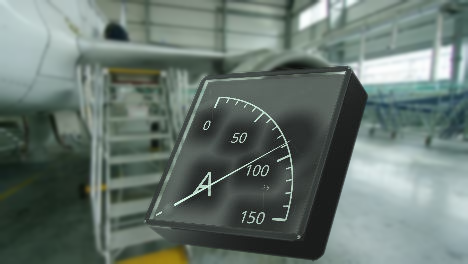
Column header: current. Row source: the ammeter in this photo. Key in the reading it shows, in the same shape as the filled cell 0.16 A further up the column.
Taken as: 90 A
